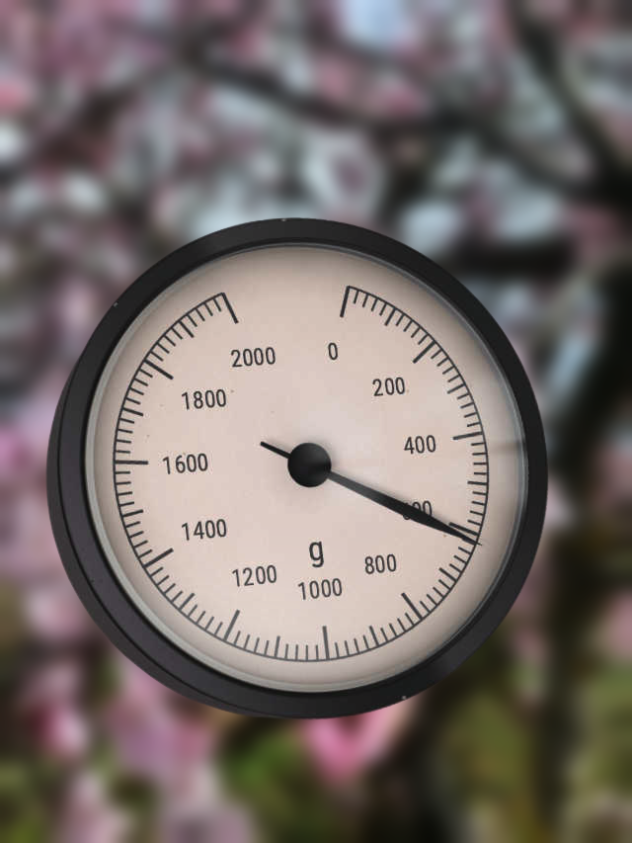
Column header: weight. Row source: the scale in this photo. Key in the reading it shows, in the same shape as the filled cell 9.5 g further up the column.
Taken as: 620 g
